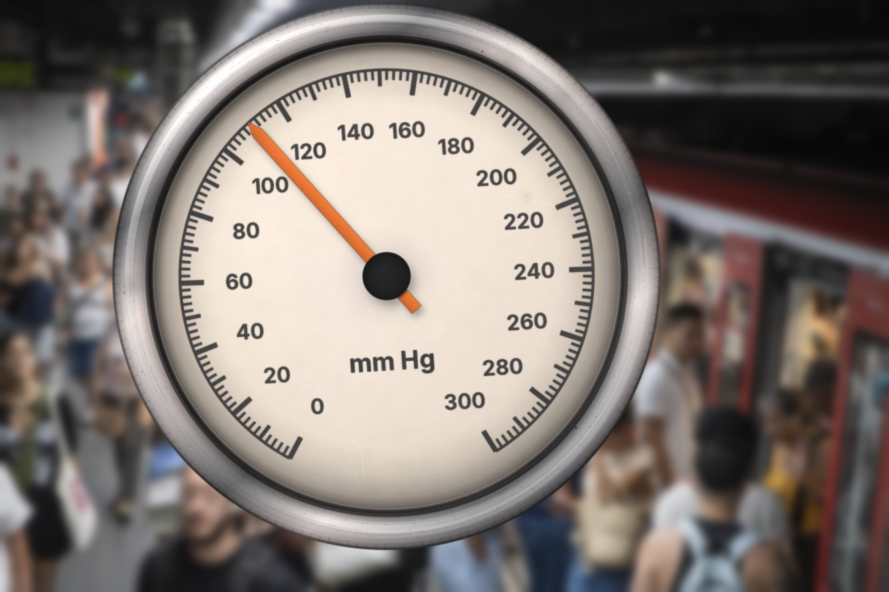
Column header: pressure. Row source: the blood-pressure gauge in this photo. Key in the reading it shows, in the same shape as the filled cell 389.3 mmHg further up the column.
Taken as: 110 mmHg
